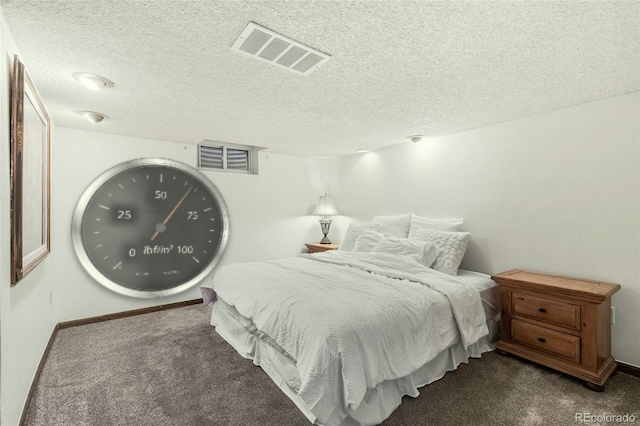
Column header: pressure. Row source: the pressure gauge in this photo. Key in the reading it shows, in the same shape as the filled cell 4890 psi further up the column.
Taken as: 62.5 psi
